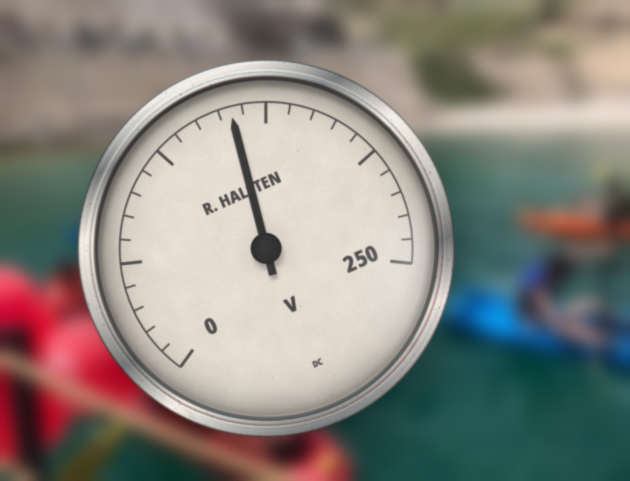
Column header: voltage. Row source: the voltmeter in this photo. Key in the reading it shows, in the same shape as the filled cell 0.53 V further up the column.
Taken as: 135 V
